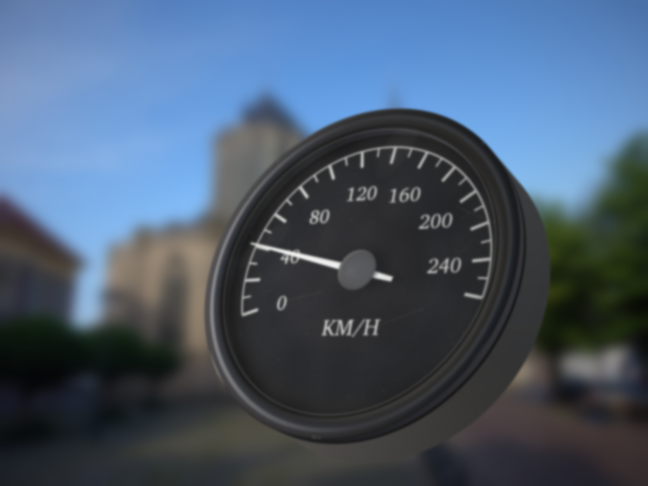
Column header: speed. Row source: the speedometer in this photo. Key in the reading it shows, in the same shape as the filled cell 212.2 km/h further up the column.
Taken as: 40 km/h
